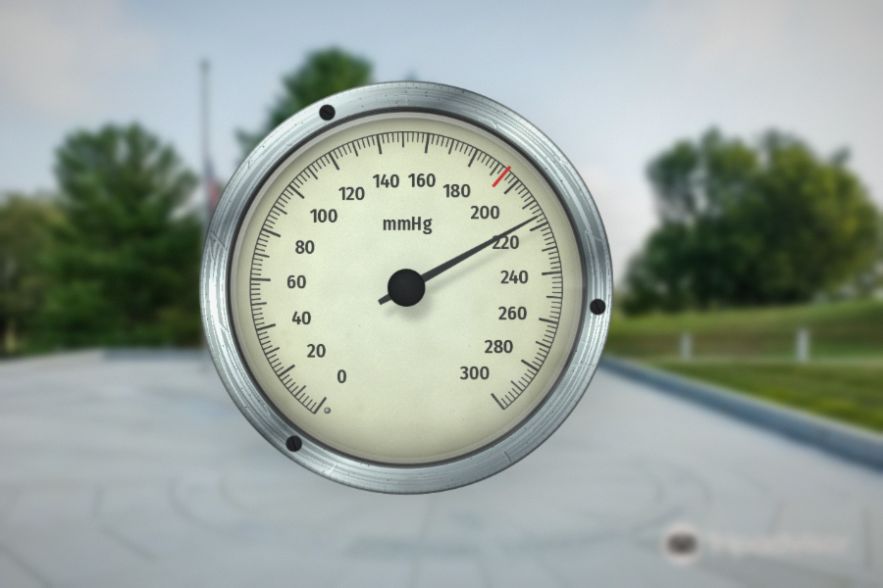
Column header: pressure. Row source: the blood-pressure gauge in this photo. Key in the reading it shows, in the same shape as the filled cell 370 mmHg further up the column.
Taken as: 216 mmHg
